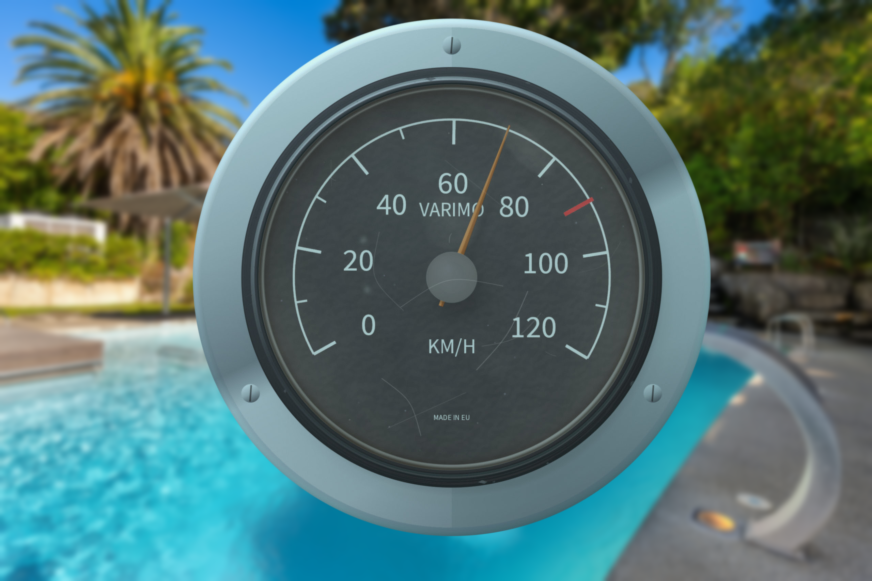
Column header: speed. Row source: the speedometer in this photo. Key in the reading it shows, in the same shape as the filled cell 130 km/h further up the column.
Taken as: 70 km/h
